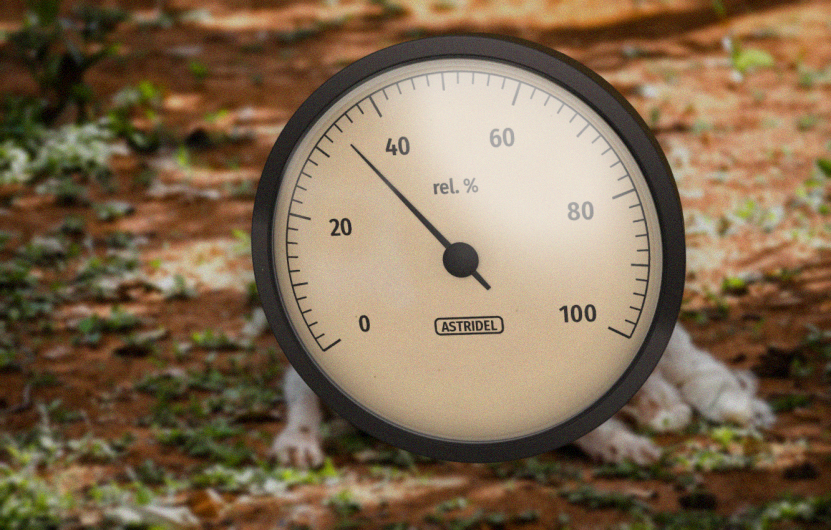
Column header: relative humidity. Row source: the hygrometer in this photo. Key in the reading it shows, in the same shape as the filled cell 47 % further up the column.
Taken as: 34 %
